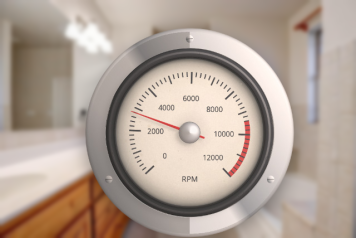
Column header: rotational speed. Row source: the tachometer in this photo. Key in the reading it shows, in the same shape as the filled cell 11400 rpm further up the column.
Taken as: 2800 rpm
